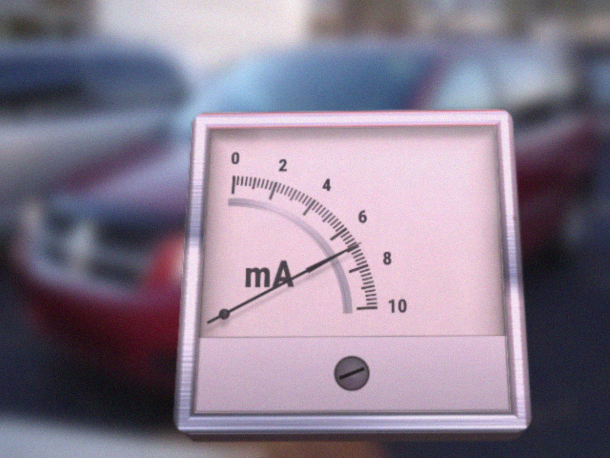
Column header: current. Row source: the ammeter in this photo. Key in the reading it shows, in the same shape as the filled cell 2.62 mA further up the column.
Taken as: 7 mA
